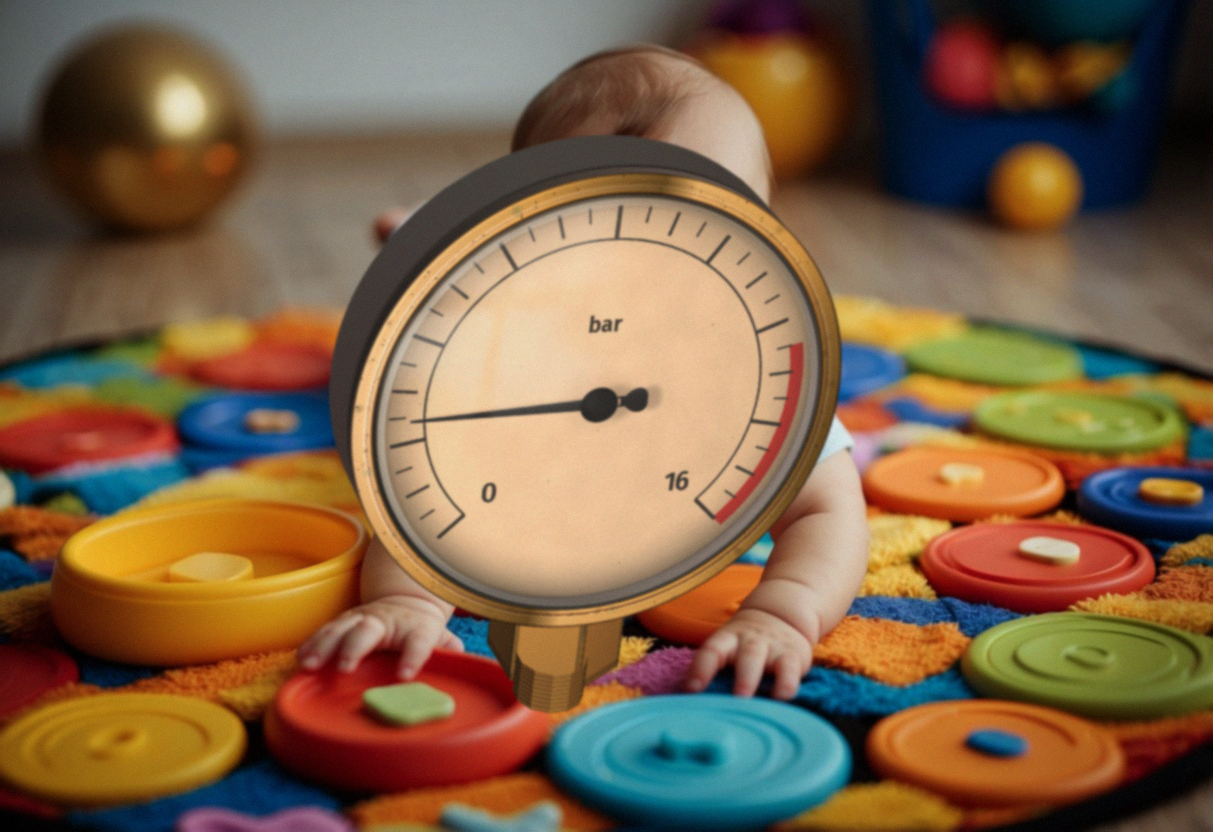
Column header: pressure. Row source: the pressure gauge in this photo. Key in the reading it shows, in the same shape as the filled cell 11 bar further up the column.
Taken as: 2.5 bar
